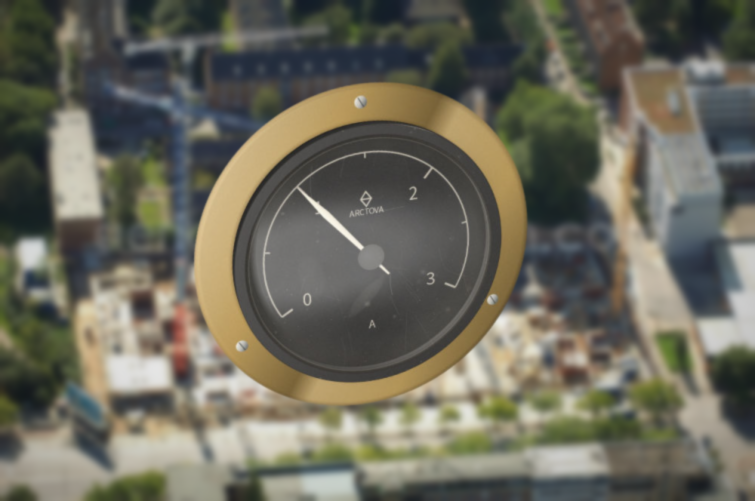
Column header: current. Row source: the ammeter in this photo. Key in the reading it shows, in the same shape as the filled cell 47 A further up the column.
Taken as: 1 A
